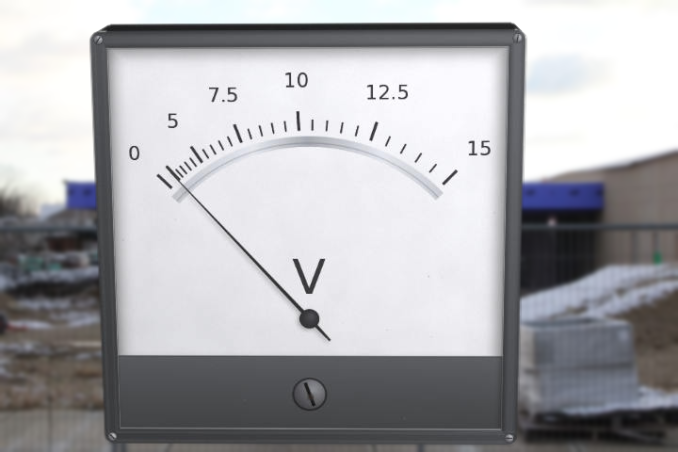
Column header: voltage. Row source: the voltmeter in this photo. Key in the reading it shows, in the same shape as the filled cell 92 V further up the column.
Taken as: 2.5 V
